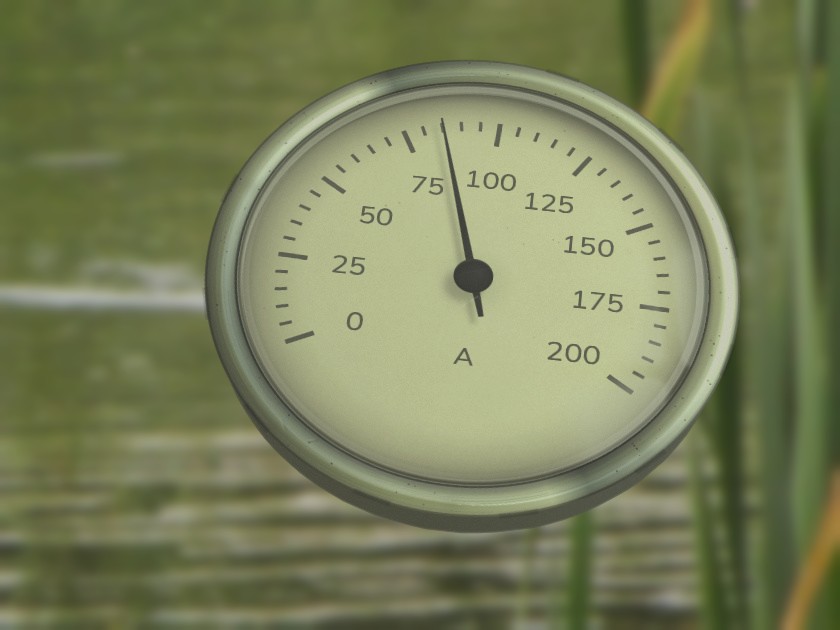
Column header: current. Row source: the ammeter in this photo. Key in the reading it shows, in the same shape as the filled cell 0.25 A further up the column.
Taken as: 85 A
